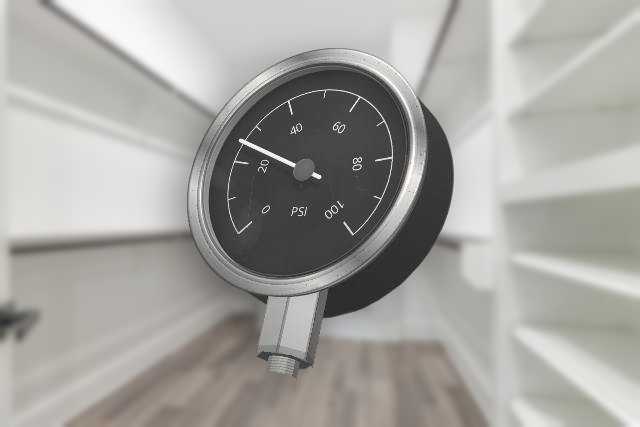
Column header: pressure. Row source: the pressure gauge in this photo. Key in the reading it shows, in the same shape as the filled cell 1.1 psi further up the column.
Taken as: 25 psi
